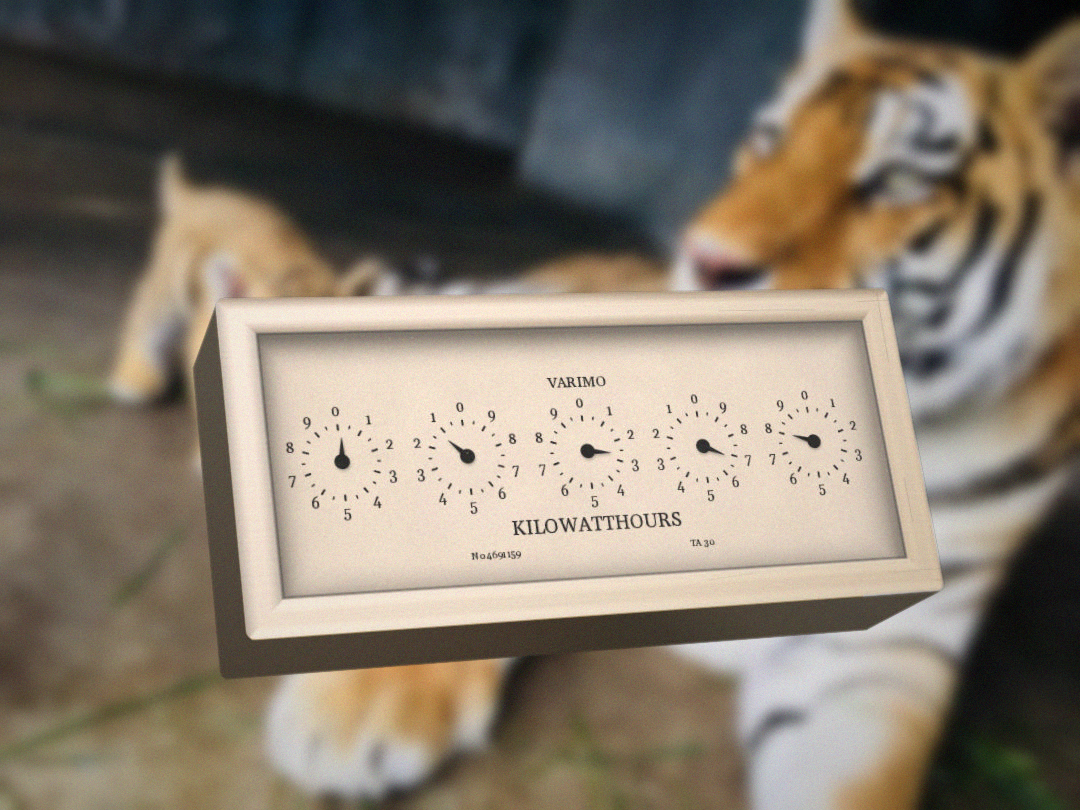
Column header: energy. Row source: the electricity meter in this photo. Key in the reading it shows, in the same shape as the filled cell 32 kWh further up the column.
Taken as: 1268 kWh
